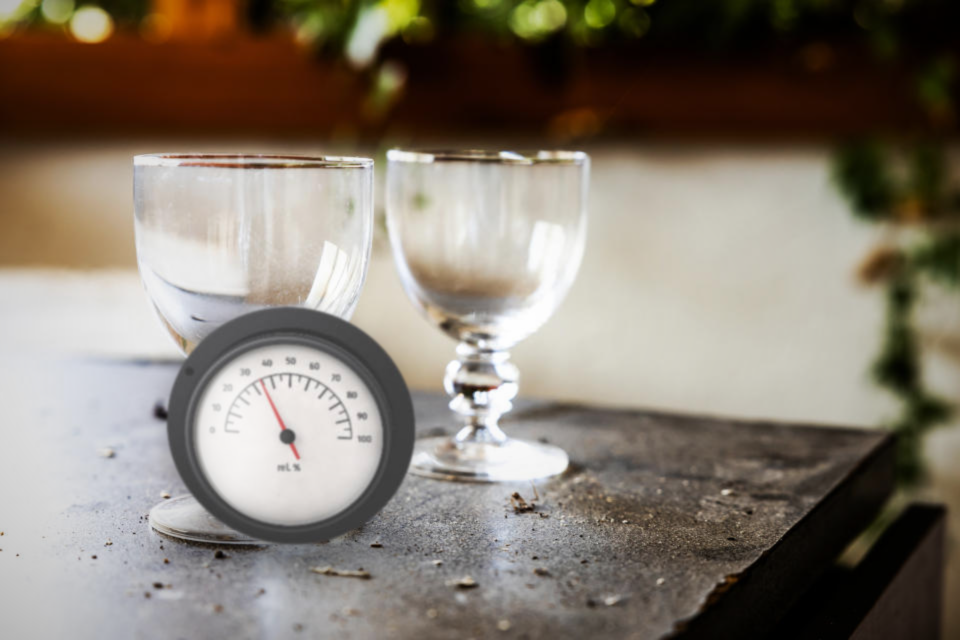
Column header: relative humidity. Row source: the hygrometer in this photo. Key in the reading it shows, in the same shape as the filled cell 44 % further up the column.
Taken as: 35 %
